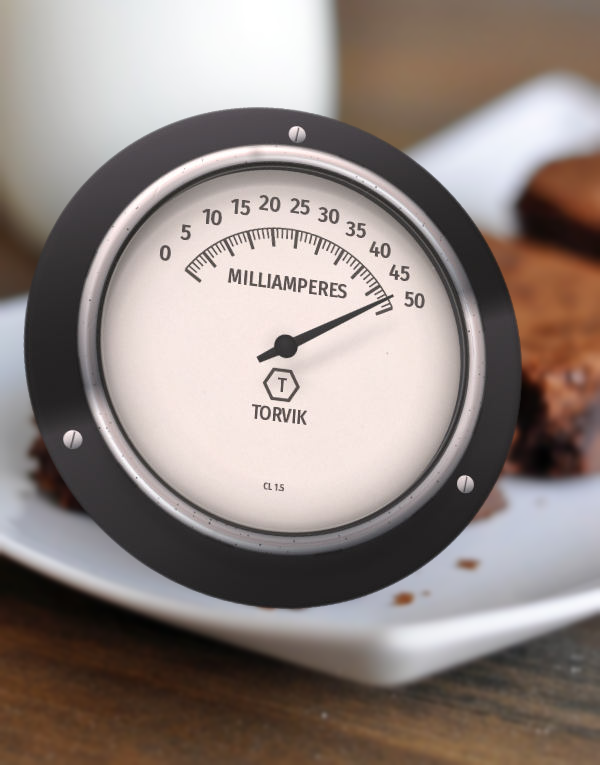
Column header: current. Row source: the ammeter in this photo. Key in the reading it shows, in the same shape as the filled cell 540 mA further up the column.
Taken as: 48 mA
